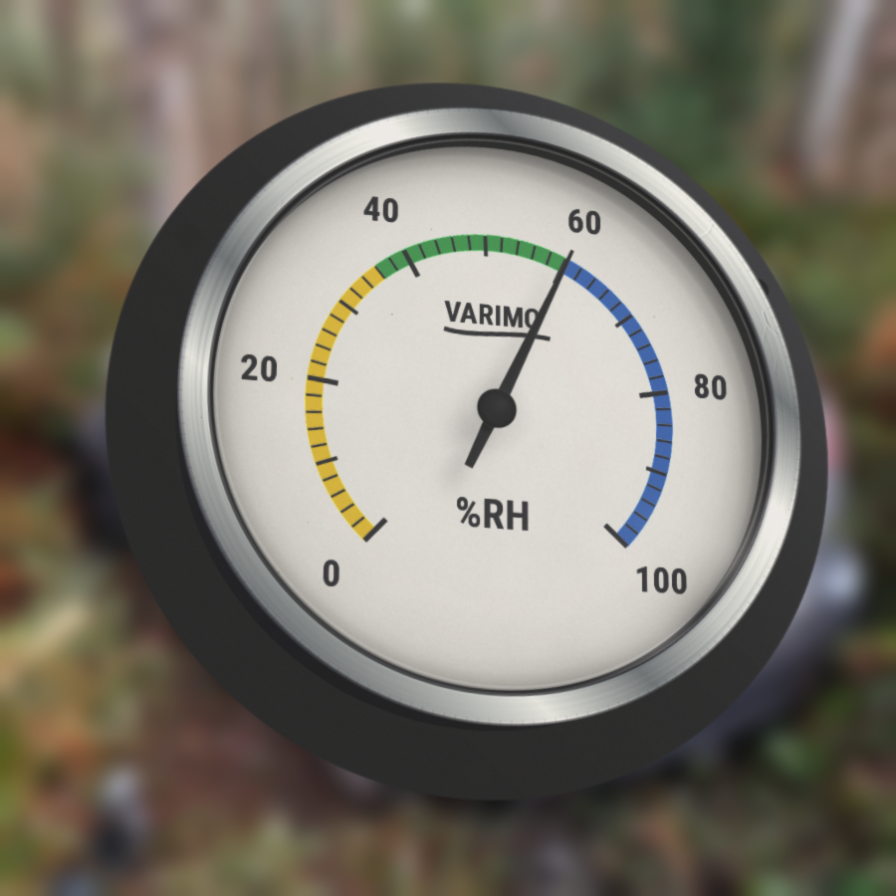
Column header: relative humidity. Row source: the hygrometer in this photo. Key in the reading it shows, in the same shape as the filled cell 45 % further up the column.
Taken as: 60 %
